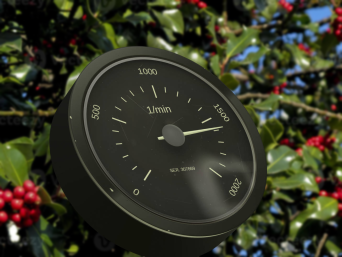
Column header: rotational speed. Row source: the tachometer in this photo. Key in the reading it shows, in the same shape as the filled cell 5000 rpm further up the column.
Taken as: 1600 rpm
